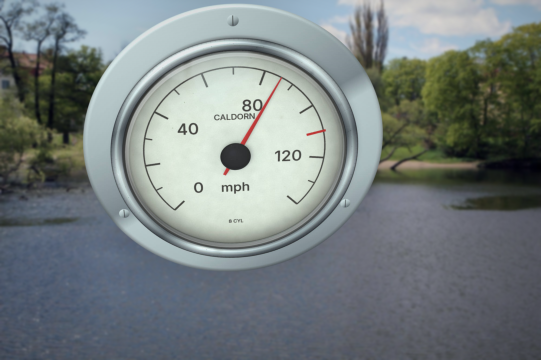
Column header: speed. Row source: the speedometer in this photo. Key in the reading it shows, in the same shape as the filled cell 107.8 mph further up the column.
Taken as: 85 mph
